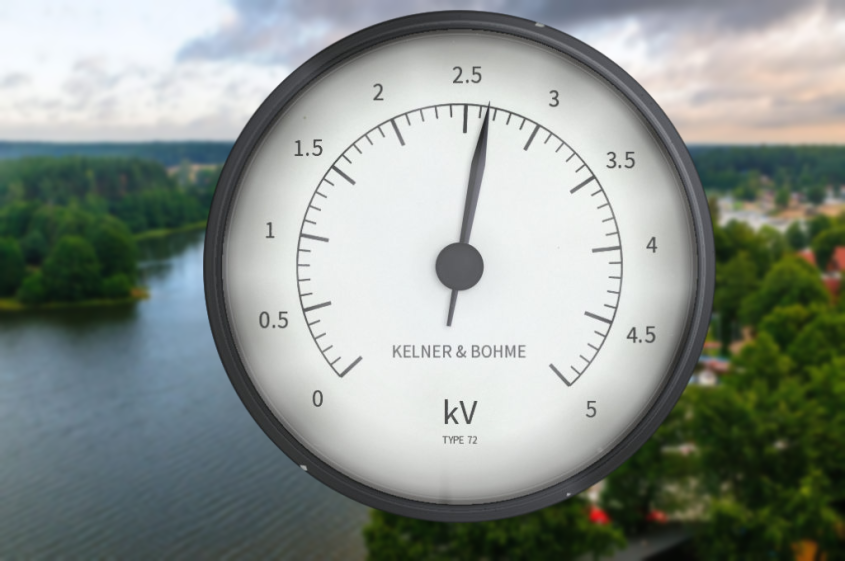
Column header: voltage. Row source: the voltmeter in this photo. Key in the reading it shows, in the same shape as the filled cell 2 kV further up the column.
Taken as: 2.65 kV
